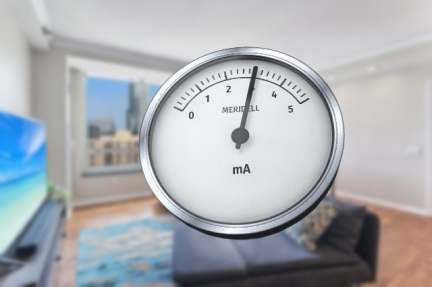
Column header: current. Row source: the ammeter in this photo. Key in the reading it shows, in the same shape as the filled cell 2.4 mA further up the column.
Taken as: 3 mA
